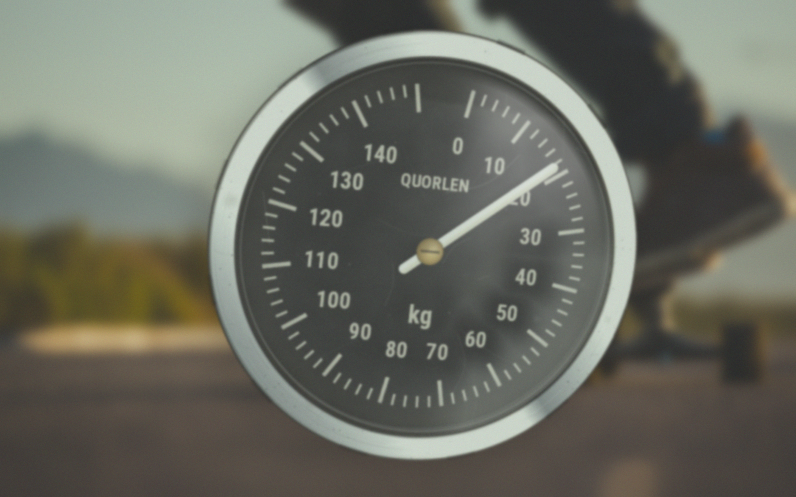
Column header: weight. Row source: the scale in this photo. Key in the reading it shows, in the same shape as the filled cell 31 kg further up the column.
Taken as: 18 kg
